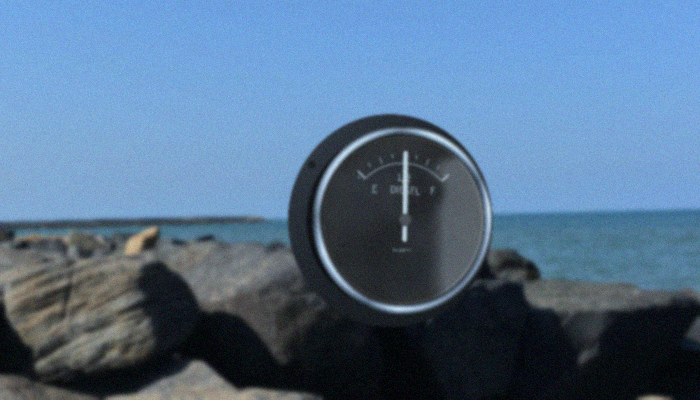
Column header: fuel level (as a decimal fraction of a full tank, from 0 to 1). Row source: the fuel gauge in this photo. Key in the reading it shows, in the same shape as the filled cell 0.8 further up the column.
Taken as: 0.5
